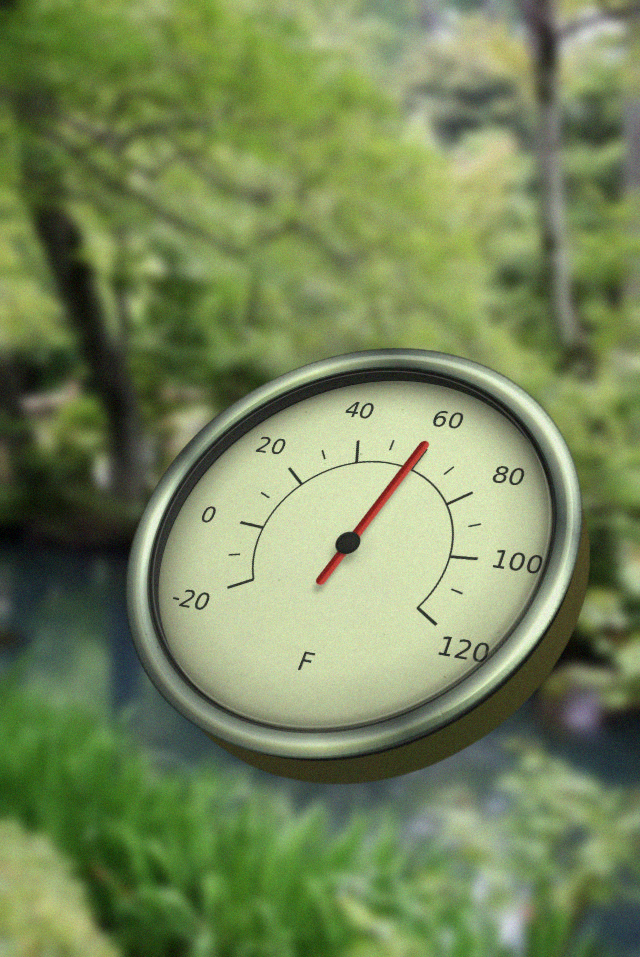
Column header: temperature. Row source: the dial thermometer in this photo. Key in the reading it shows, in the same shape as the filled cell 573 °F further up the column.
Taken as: 60 °F
